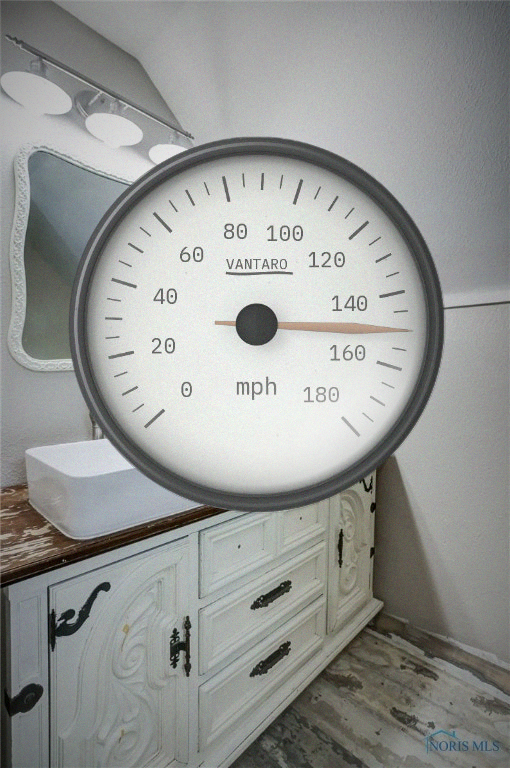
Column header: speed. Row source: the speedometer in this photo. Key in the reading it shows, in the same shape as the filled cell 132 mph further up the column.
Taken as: 150 mph
